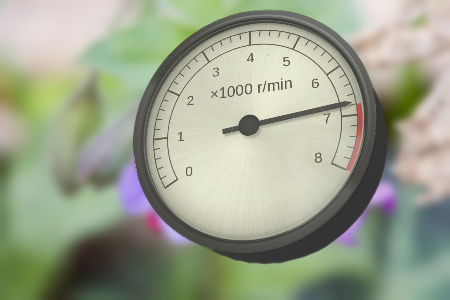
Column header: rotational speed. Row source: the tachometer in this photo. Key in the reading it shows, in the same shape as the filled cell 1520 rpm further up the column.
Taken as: 6800 rpm
